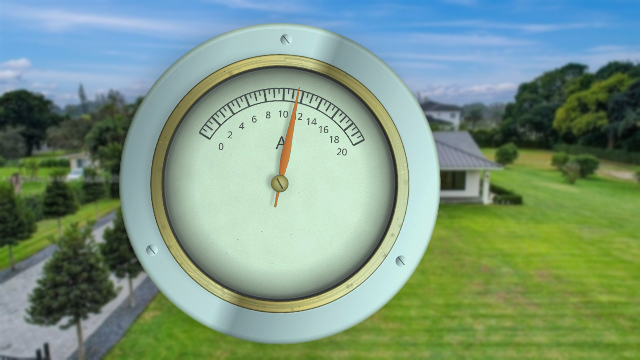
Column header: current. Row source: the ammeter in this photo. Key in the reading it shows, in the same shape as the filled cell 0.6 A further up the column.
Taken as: 11.5 A
